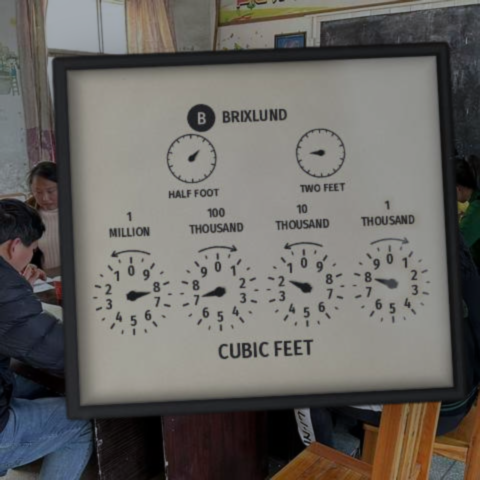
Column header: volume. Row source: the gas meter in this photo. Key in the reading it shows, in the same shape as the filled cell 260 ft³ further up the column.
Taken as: 771800 ft³
